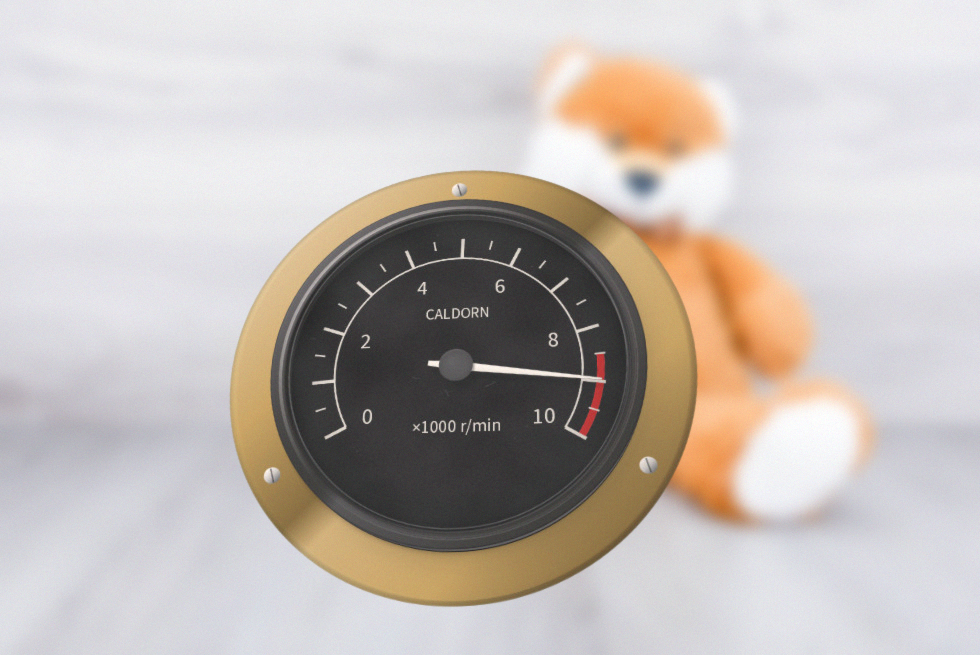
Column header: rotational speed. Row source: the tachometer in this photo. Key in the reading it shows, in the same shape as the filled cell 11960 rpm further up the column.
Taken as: 9000 rpm
